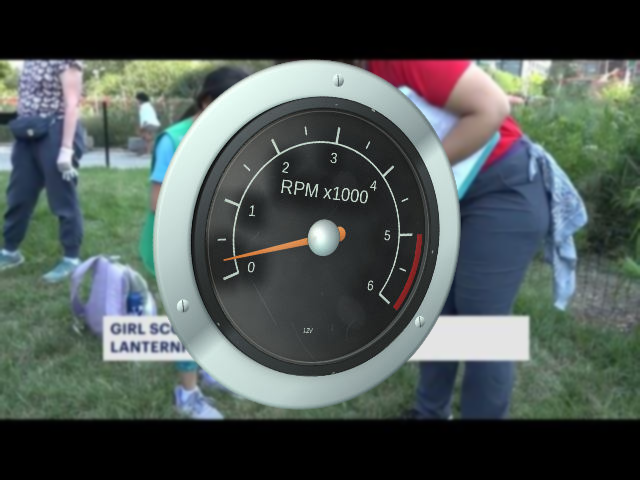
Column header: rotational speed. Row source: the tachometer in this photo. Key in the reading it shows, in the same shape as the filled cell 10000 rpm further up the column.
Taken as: 250 rpm
